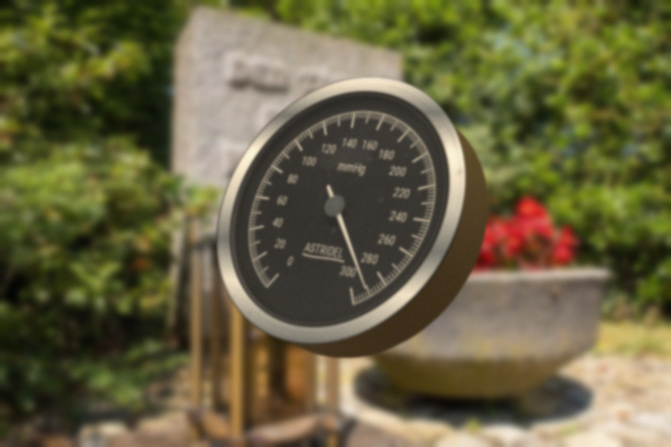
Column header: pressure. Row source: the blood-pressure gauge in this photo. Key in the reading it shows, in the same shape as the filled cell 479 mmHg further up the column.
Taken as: 290 mmHg
